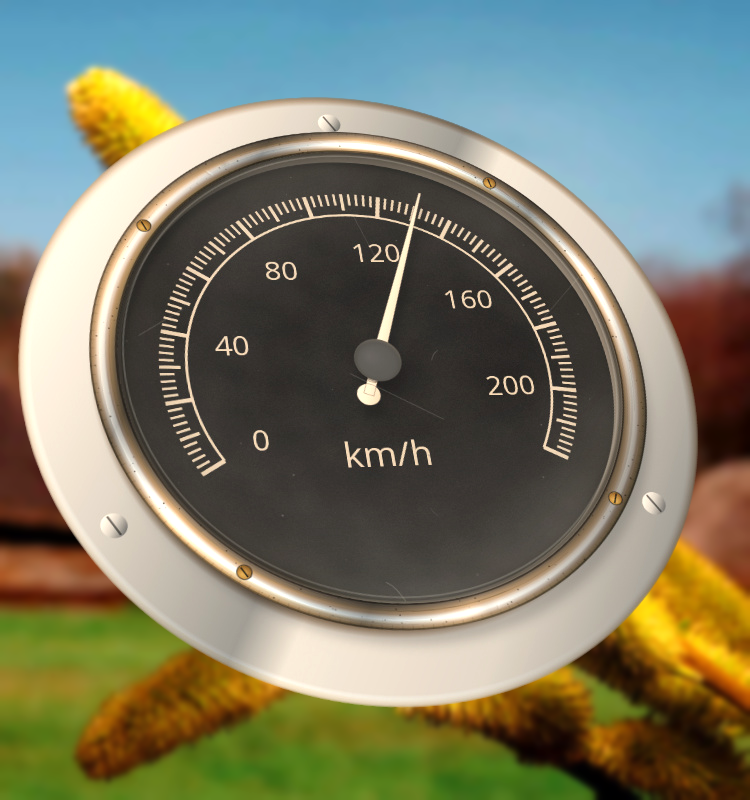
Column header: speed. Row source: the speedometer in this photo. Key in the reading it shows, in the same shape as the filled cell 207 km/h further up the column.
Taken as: 130 km/h
